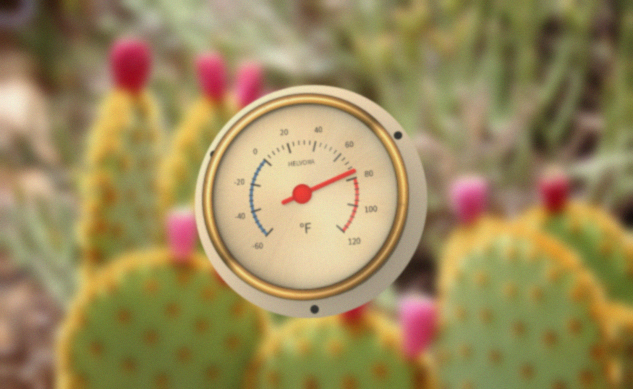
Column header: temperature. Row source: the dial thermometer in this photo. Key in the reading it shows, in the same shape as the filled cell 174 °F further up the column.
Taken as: 76 °F
